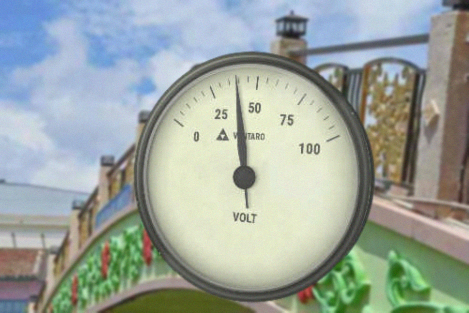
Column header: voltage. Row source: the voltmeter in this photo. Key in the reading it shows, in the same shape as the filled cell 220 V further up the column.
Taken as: 40 V
